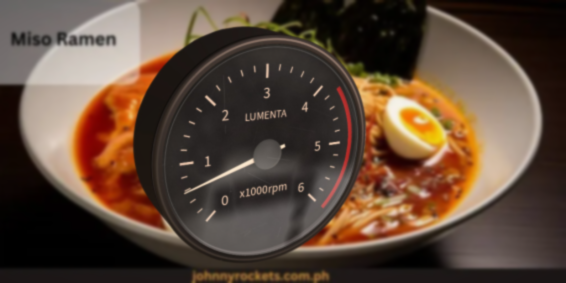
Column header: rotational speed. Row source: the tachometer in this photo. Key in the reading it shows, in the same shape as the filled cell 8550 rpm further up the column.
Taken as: 600 rpm
